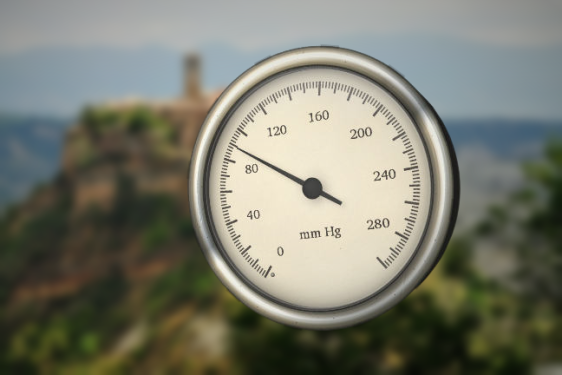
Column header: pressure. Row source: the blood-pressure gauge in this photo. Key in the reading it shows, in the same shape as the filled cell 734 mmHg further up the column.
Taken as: 90 mmHg
